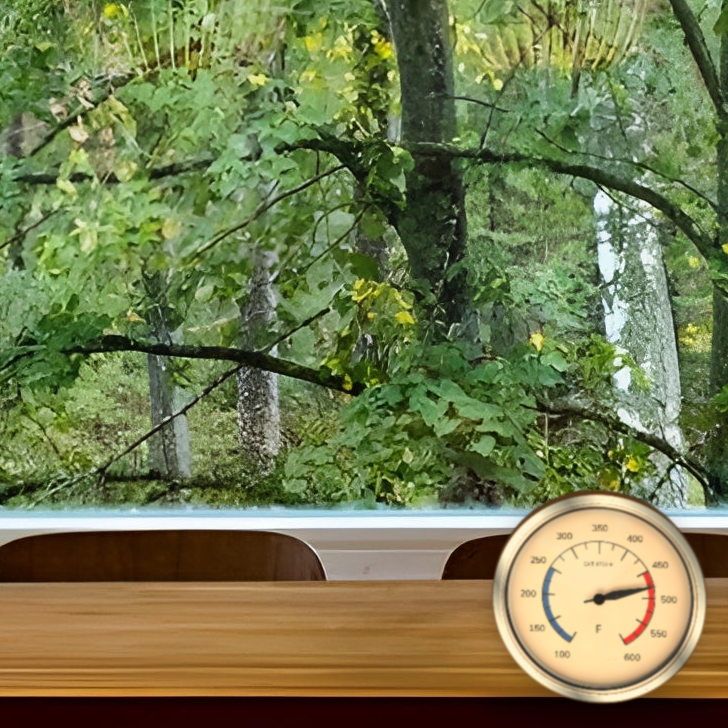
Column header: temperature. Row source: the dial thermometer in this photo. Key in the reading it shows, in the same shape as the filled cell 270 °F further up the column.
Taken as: 475 °F
